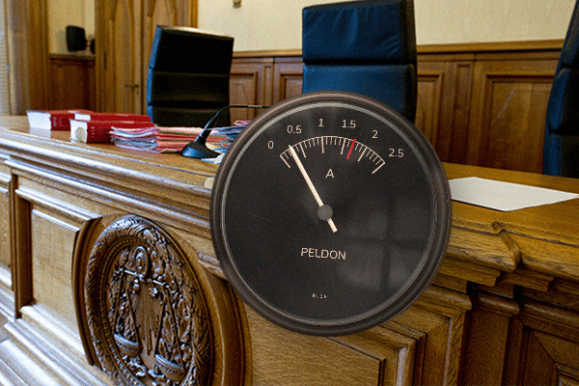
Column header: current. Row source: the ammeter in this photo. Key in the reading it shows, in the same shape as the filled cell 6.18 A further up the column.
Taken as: 0.3 A
